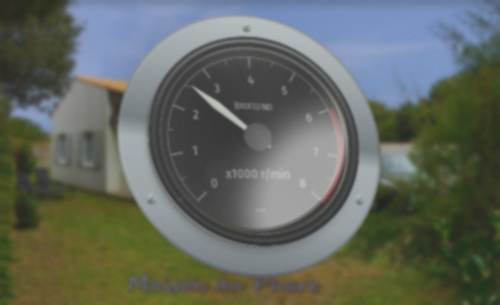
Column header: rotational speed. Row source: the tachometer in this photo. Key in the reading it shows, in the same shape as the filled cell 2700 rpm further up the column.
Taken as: 2500 rpm
